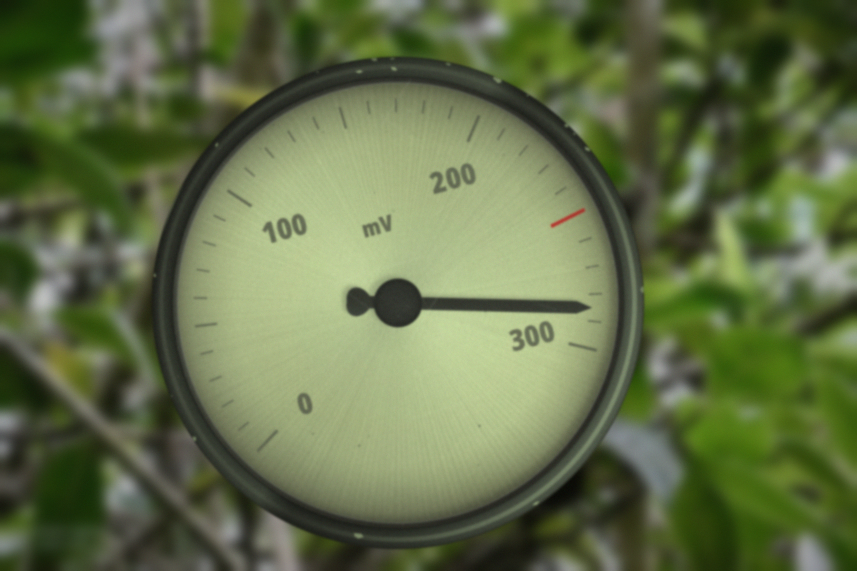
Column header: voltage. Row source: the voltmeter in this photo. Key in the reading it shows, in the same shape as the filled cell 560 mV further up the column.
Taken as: 285 mV
